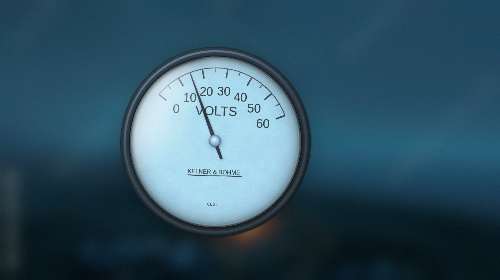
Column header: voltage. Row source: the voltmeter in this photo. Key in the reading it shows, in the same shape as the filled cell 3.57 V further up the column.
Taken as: 15 V
